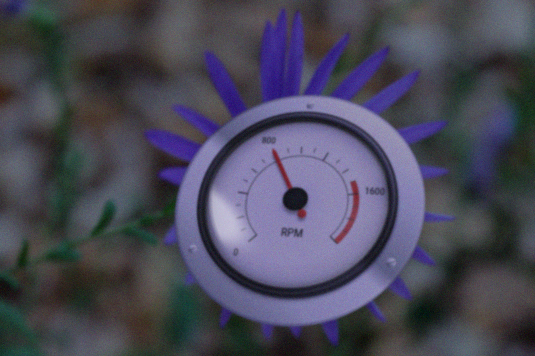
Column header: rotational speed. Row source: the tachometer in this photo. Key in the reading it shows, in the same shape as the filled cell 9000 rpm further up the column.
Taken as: 800 rpm
